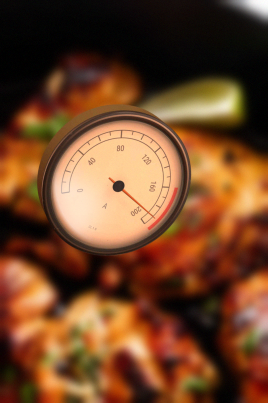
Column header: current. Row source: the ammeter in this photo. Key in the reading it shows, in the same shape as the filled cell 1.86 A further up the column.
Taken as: 190 A
